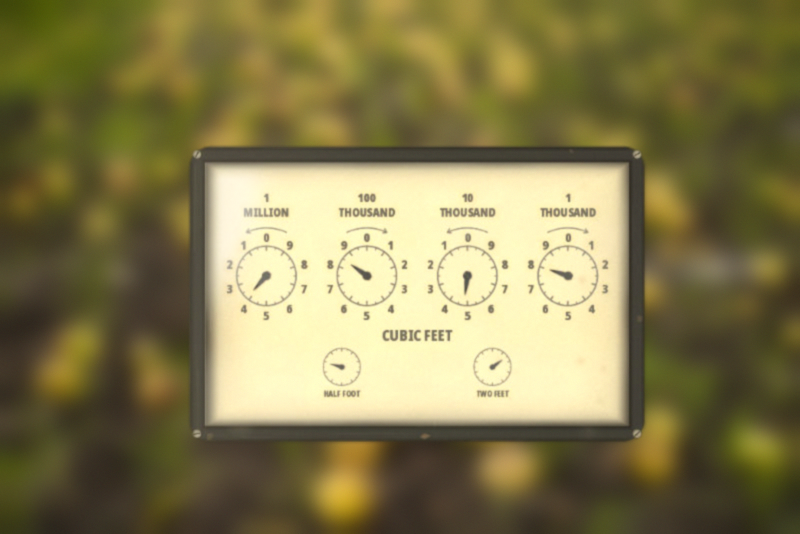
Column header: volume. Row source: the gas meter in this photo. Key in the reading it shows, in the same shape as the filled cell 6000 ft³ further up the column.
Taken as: 384800 ft³
